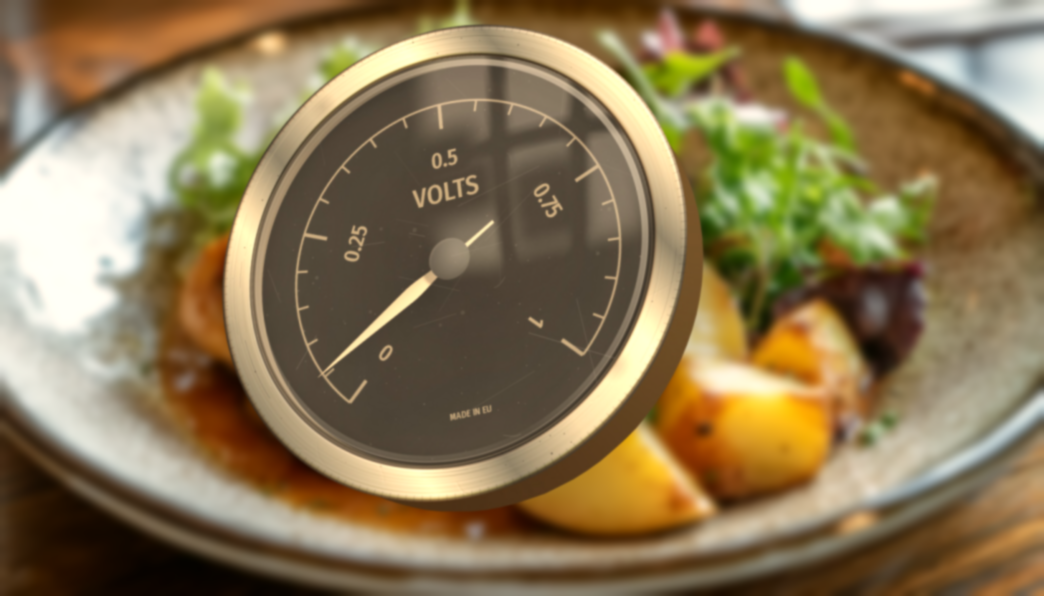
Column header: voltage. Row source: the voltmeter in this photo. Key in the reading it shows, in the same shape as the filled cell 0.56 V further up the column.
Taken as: 0.05 V
